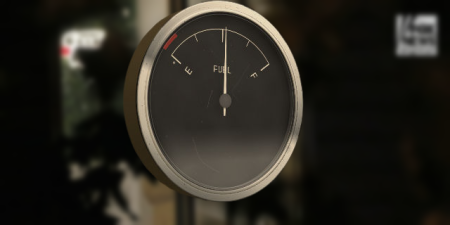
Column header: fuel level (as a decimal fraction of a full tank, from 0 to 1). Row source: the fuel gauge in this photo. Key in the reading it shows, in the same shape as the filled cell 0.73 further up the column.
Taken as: 0.5
